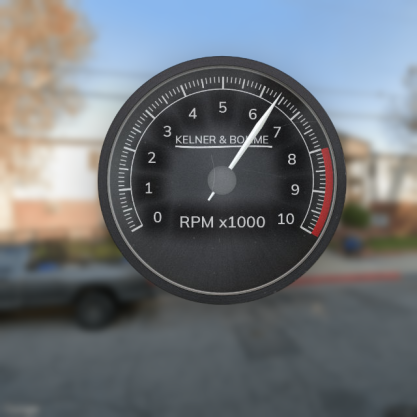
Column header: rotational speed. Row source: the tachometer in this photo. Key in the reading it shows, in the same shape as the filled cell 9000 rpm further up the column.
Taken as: 6400 rpm
